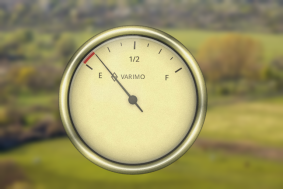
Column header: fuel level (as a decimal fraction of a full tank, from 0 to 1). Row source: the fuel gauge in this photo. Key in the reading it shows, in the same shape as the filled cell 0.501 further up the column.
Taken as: 0.125
